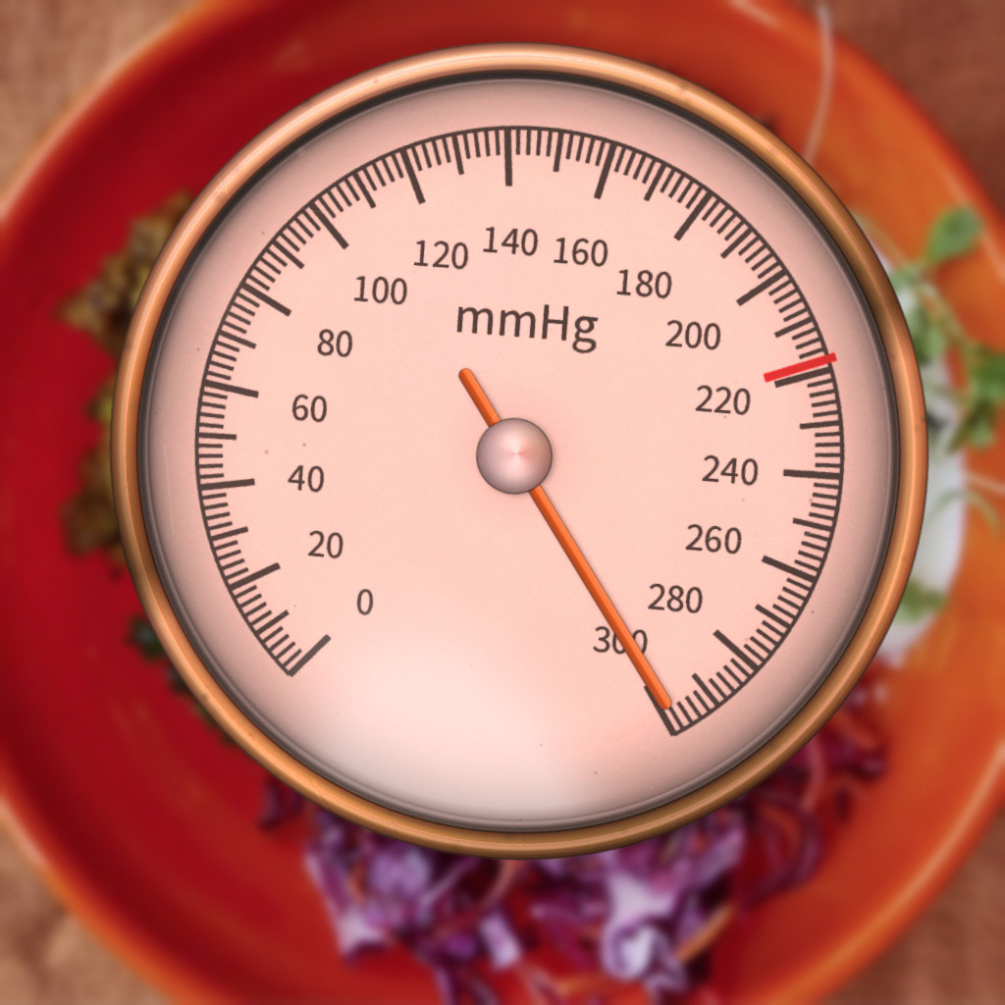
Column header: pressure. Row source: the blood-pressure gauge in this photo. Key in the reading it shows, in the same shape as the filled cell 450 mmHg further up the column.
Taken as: 298 mmHg
